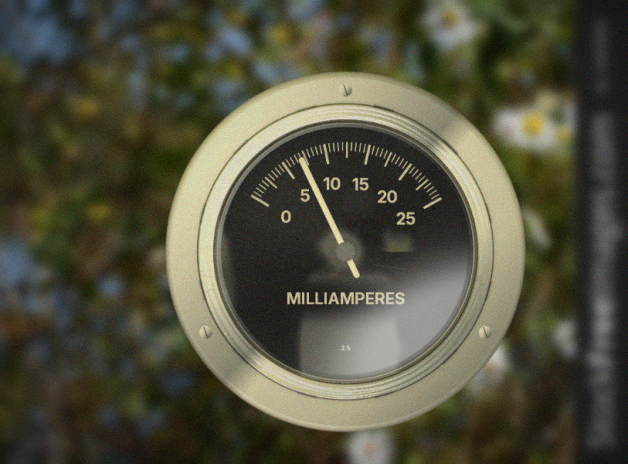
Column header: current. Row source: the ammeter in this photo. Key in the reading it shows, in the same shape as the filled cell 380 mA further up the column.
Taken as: 7 mA
